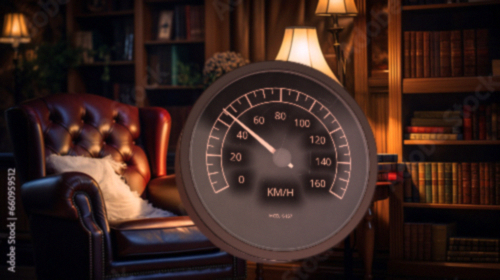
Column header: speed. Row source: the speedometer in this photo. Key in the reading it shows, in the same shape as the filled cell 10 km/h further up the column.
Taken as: 45 km/h
